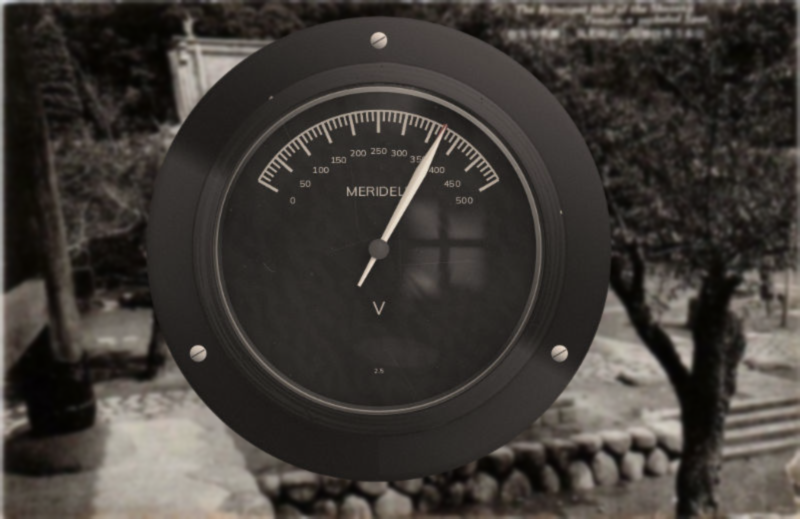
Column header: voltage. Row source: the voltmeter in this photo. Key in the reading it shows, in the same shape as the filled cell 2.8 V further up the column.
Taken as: 370 V
